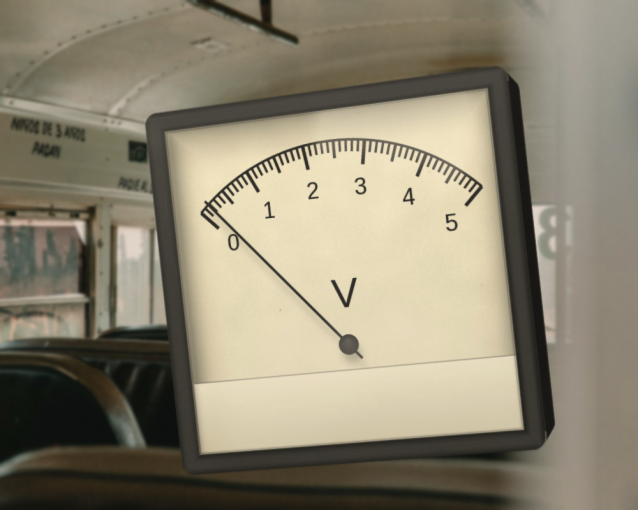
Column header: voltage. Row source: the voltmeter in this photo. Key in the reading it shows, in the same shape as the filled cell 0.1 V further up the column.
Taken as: 0.2 V
